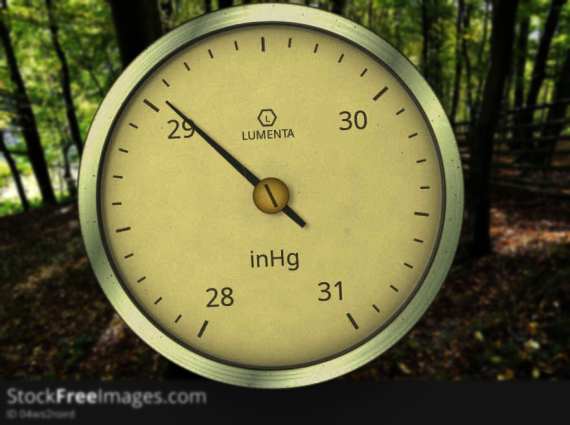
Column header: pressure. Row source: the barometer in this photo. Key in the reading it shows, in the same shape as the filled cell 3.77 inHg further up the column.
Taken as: 29.05 inHg
